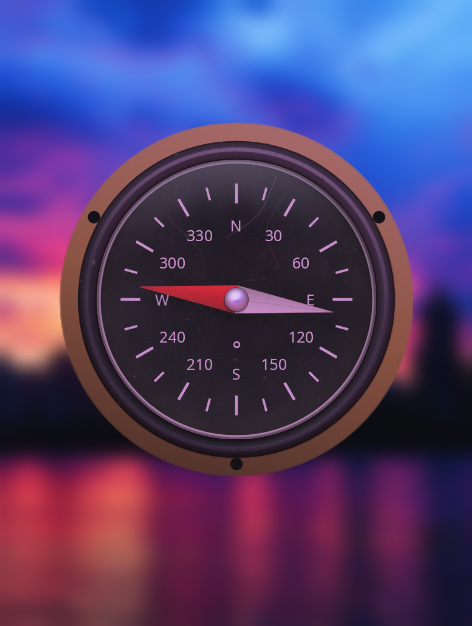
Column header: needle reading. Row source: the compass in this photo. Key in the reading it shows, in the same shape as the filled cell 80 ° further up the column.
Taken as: 277.5 °
